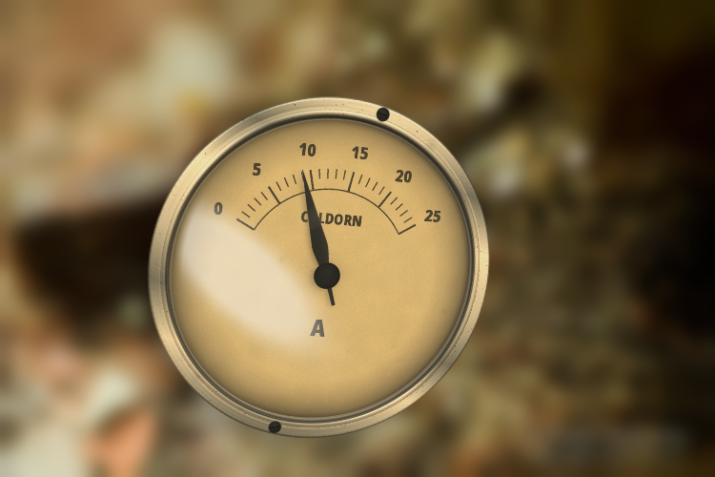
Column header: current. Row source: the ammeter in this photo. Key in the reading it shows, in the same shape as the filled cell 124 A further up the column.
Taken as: 9 A
